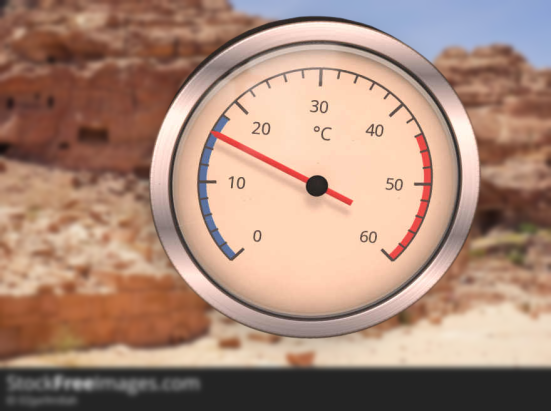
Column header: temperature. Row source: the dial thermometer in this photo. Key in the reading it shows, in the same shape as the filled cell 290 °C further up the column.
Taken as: 16 °C
